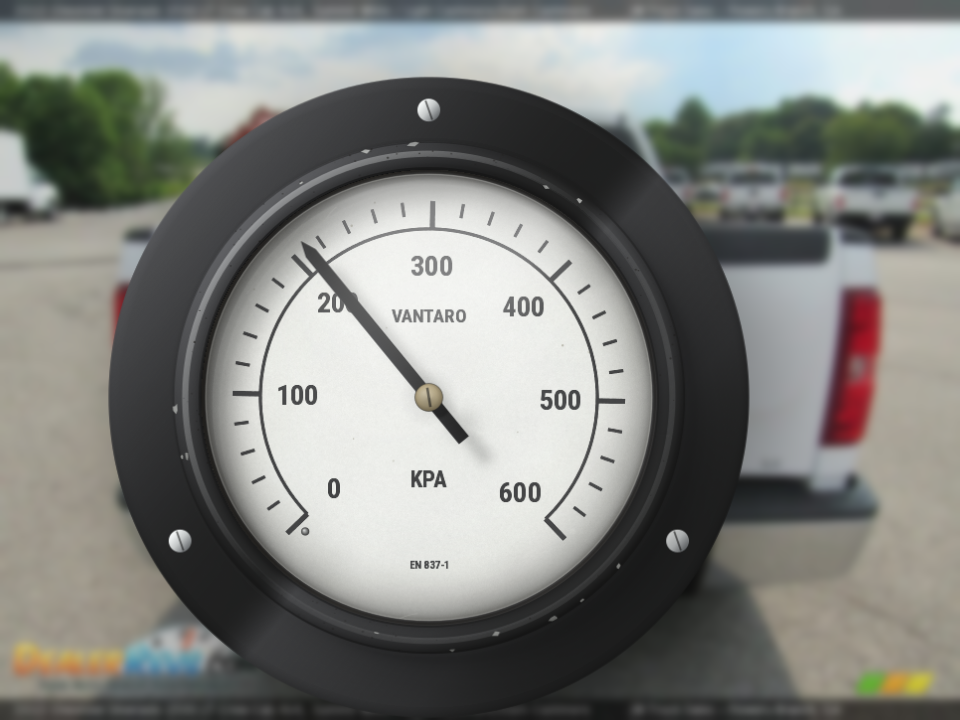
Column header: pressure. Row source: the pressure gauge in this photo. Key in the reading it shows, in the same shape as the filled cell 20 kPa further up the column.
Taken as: 210 kPa
